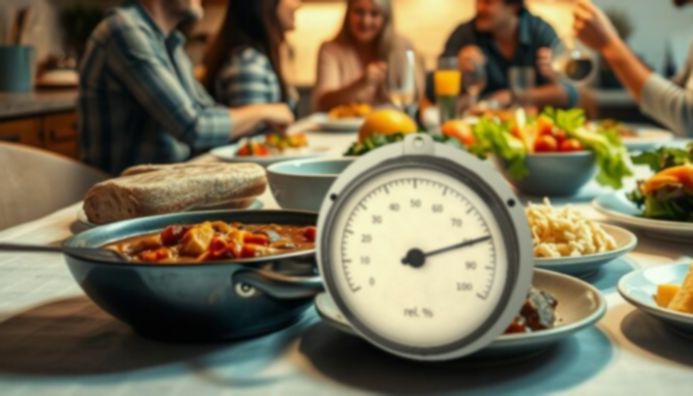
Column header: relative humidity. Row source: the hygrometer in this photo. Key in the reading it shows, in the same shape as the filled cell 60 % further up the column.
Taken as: 80 %
